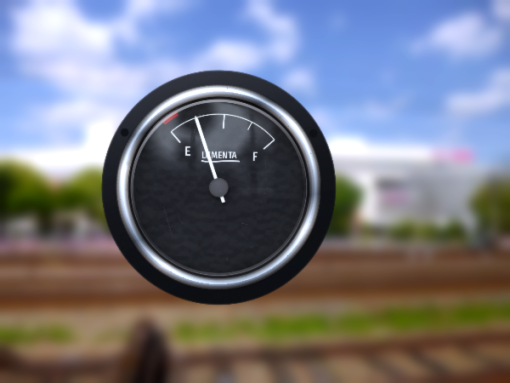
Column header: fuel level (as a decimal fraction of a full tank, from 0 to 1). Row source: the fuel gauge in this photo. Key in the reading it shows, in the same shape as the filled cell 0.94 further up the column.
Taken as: 0.25
